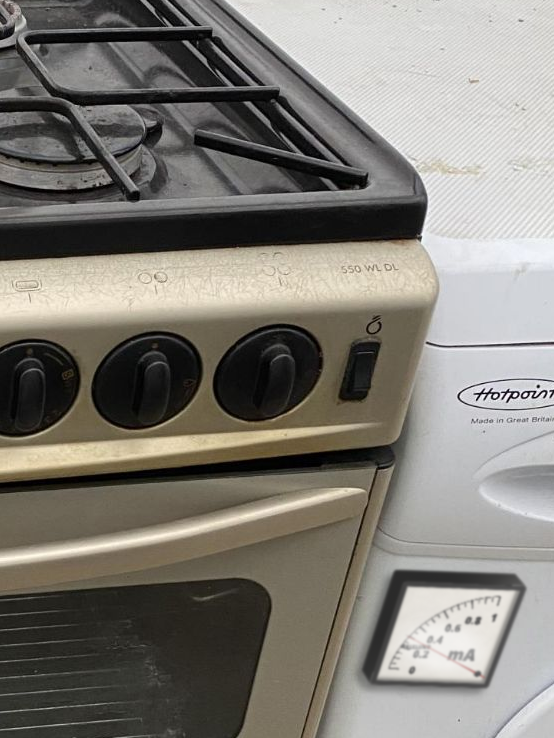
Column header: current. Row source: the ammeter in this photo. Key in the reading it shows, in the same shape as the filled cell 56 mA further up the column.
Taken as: 0.3 mA
